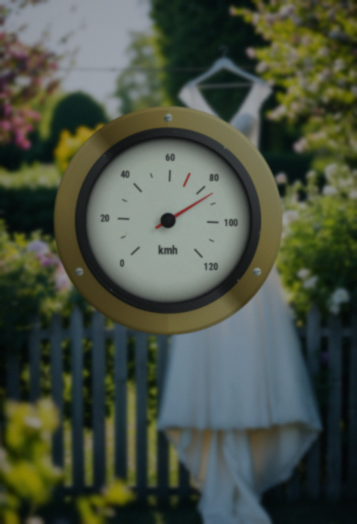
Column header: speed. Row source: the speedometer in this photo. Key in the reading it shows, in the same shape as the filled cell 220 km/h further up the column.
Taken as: 85 km/h
